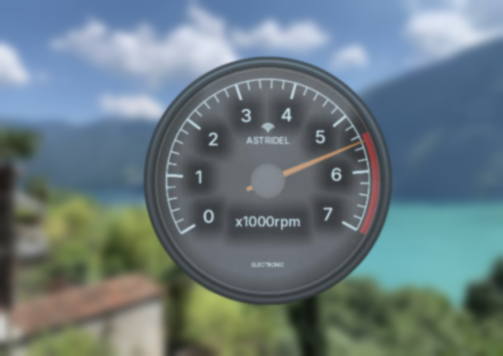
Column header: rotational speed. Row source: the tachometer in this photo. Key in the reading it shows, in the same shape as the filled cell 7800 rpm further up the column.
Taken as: 5500 rpm
